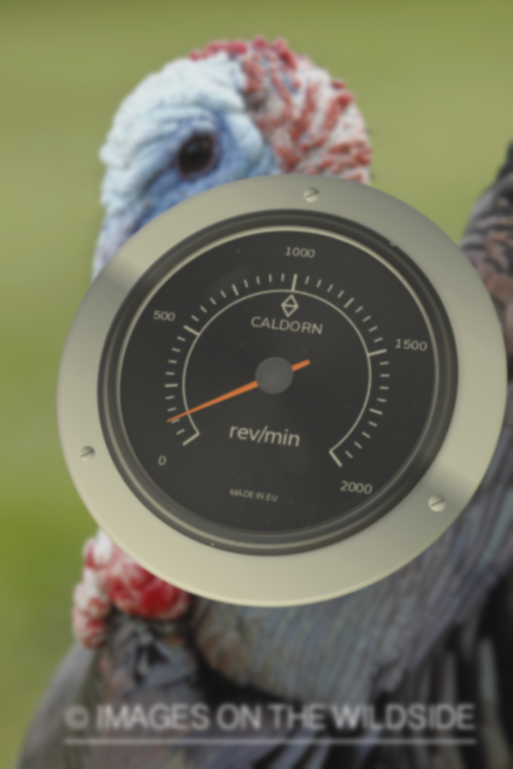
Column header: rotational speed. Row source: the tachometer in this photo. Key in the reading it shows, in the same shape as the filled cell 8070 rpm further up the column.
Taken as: 100 rpm
